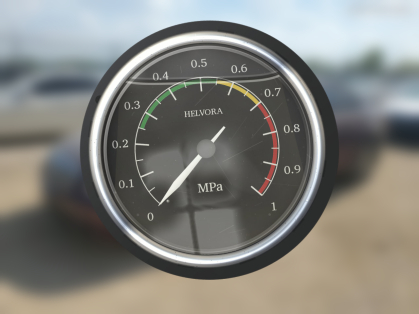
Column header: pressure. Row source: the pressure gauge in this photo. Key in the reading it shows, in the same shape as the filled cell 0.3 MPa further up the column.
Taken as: 0 MPa
